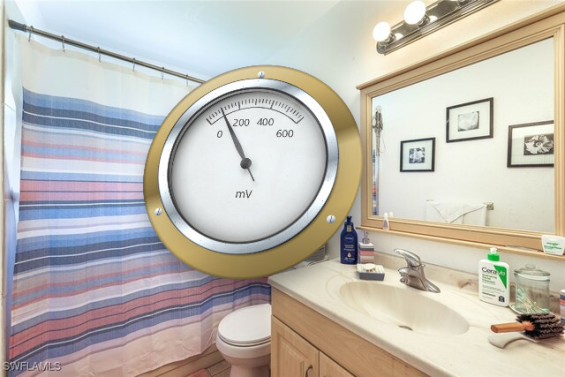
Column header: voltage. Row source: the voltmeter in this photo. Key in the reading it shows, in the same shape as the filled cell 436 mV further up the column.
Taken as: 100 mV
